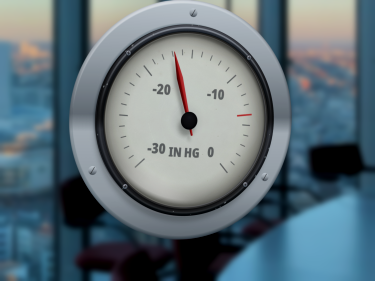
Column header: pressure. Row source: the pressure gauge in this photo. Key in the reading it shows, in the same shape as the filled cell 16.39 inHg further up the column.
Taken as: -17 inHg
